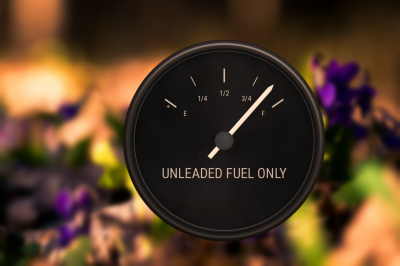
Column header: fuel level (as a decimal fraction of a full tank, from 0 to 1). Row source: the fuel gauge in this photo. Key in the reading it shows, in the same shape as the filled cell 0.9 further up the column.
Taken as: 0.875
